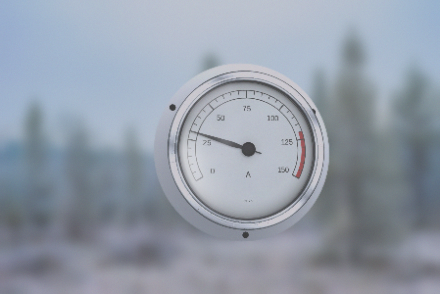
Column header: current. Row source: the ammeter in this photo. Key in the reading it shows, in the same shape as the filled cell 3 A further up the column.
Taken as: 30 A
